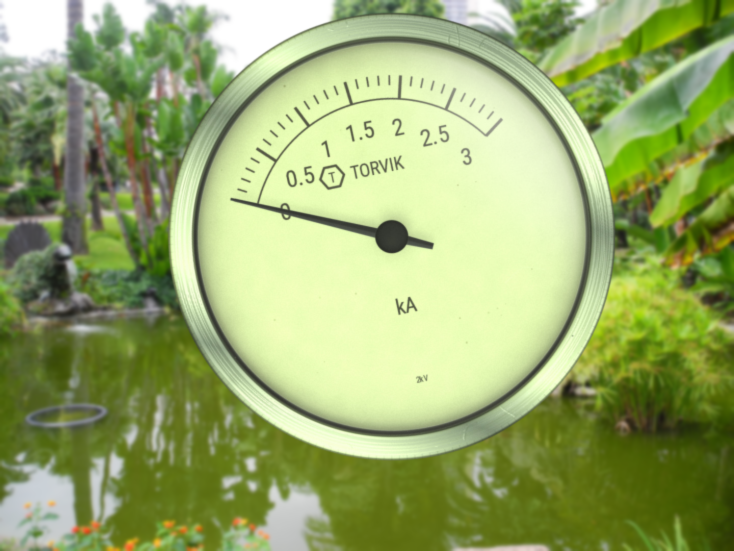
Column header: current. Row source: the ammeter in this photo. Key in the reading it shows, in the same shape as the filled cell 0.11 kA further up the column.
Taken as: 0 kA
